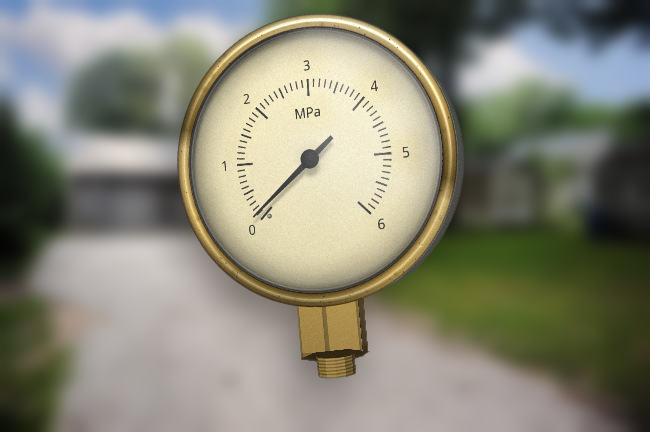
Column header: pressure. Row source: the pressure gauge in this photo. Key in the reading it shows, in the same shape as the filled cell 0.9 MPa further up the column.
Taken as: 0.1 MPa
